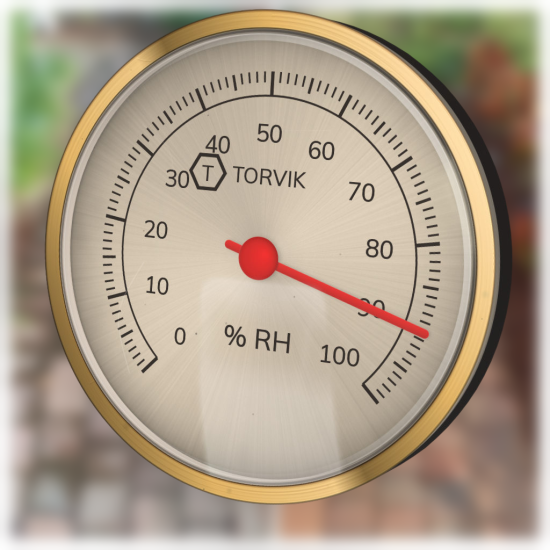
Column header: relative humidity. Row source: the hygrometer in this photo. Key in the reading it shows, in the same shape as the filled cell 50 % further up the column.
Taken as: 90 %
